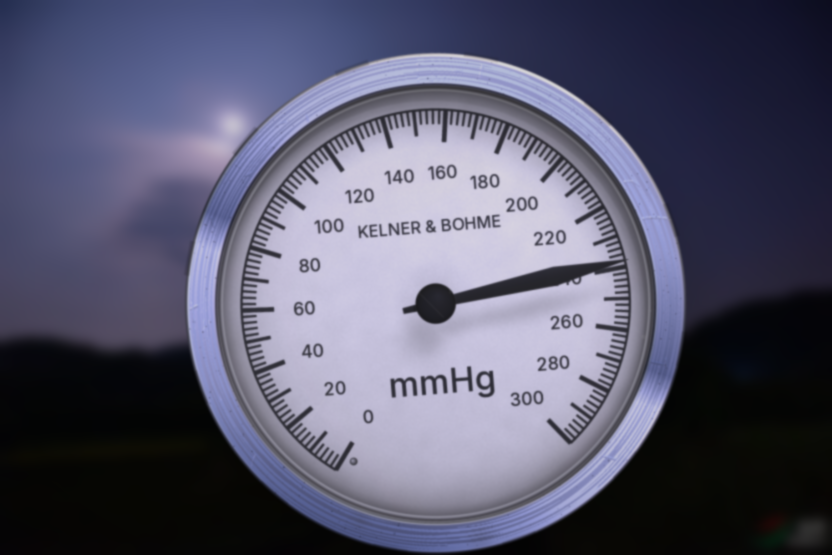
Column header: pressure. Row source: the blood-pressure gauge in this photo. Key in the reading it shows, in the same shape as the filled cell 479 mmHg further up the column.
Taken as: 238 mmHg
